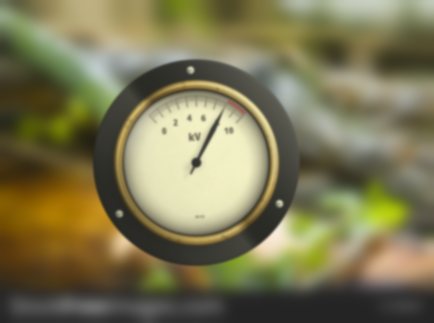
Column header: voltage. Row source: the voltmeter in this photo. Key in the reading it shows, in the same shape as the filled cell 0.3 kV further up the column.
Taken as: 8 kV
